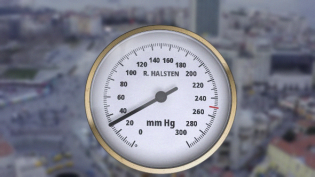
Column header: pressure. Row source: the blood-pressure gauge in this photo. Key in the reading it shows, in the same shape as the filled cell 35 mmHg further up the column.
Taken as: 30 mmHg
